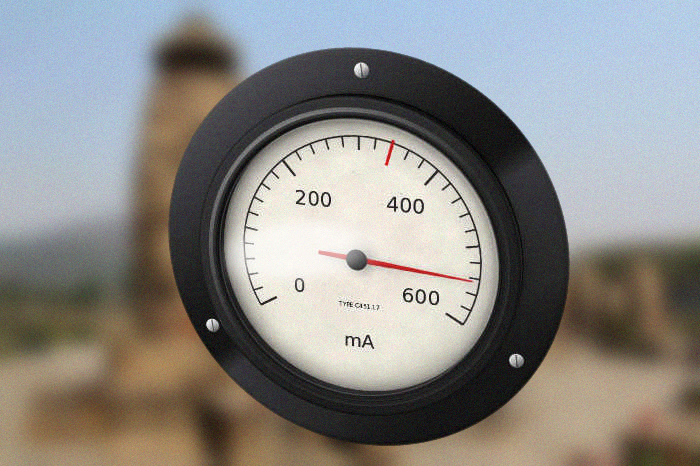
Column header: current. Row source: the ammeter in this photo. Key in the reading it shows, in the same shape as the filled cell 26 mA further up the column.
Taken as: 540 mA
